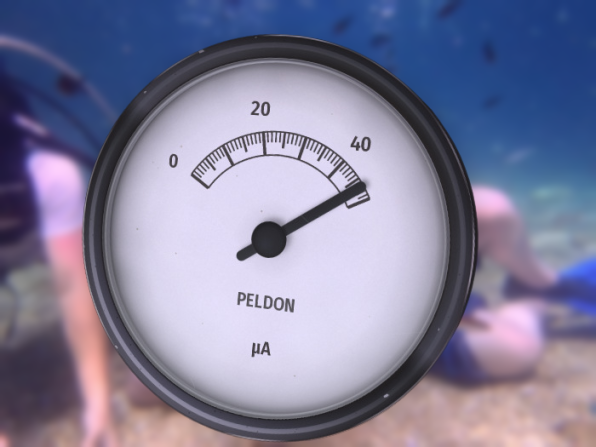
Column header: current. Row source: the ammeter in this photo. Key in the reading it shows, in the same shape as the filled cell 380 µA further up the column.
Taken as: 47 µA
